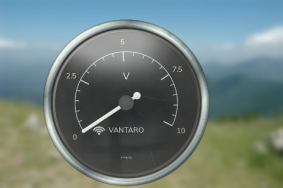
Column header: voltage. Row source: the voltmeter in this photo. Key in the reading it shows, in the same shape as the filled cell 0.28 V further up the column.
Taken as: 0 V
